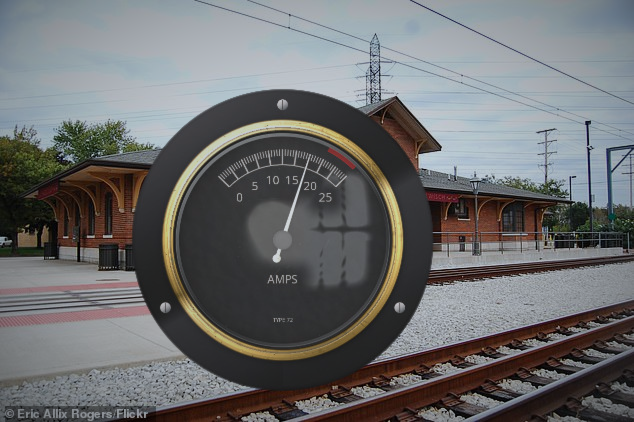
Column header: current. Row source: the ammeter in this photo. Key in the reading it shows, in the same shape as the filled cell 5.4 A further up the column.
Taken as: 17.5 A
